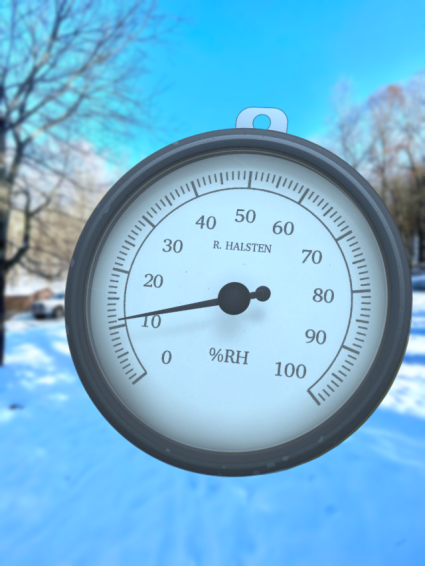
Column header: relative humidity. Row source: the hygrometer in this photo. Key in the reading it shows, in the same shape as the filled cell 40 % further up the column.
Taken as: 11 %
